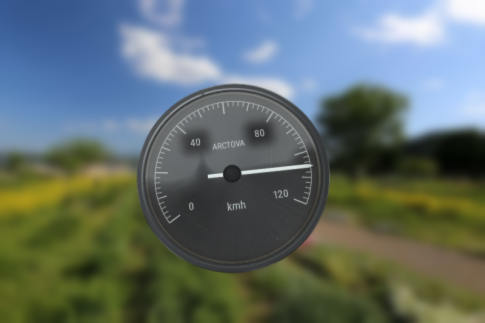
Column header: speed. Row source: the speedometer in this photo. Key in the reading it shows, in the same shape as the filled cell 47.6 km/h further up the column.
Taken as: 106 km/h
